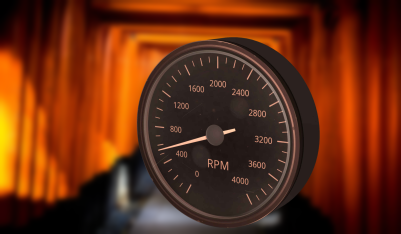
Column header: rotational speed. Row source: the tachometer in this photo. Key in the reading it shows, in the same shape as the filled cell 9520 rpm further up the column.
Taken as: 550 rpm
